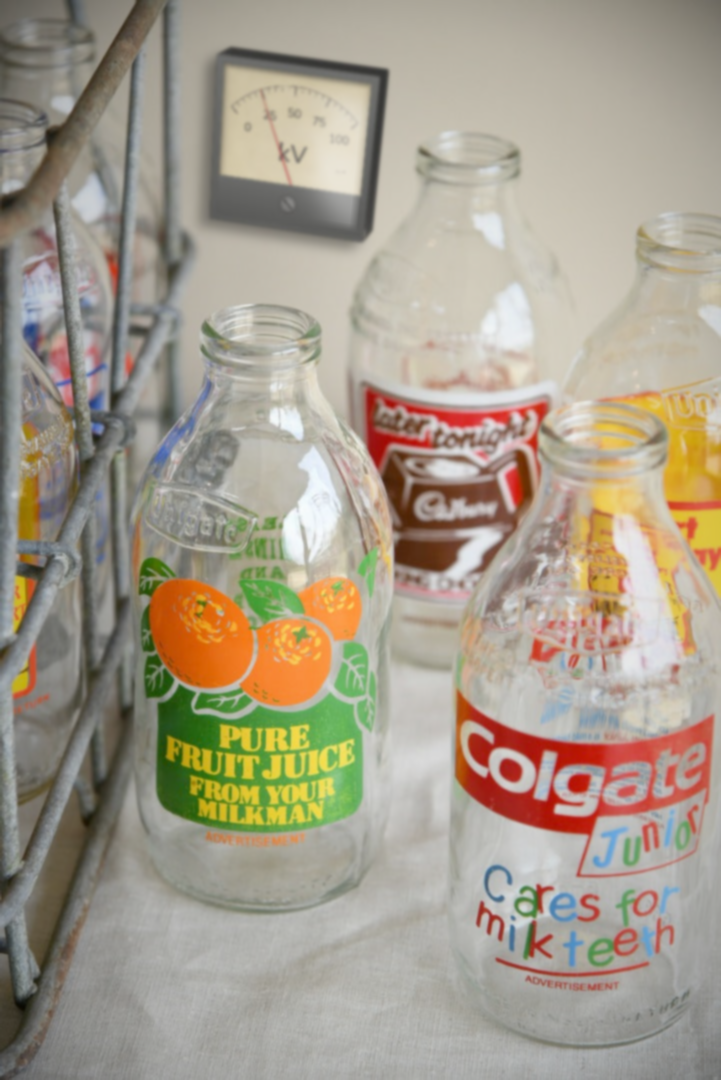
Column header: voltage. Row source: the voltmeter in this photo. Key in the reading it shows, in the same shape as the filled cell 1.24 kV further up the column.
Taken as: 25 kV
